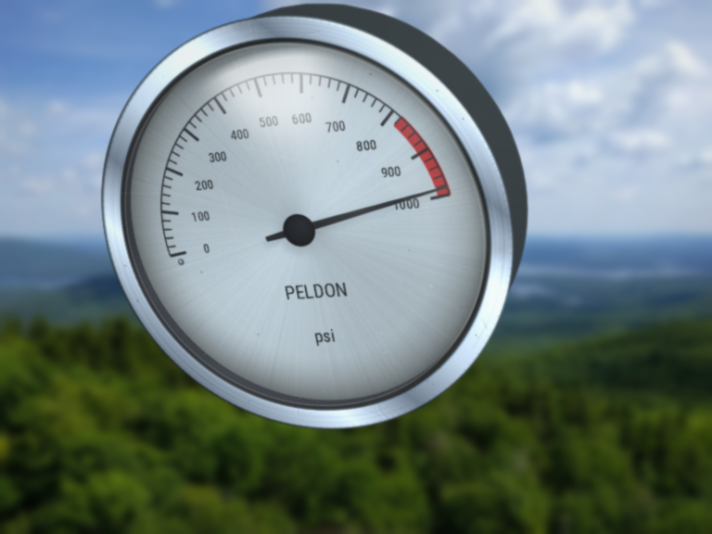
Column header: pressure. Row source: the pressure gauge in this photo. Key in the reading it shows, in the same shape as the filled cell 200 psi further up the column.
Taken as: 980 psi
